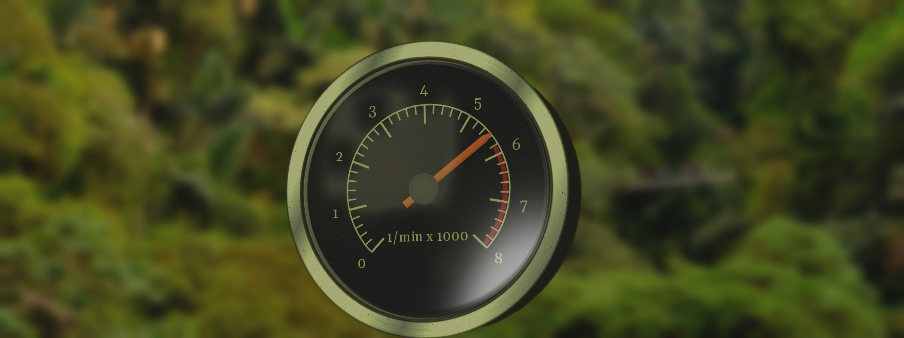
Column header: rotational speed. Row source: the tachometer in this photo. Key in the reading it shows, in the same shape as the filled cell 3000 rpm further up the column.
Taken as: 5600 rpm
